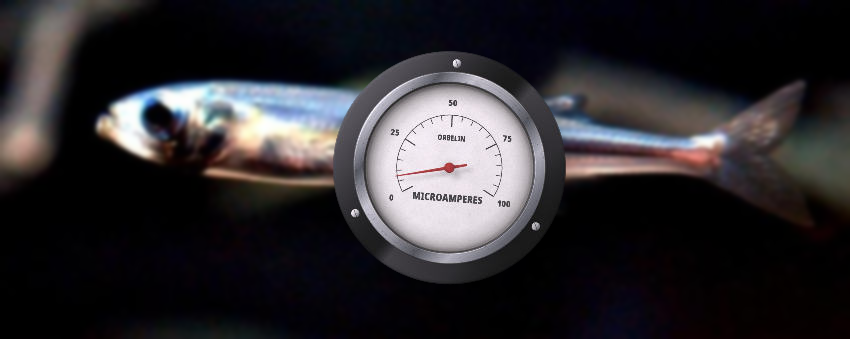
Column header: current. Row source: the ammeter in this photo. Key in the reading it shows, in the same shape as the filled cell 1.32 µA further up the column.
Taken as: 7.5 µA
